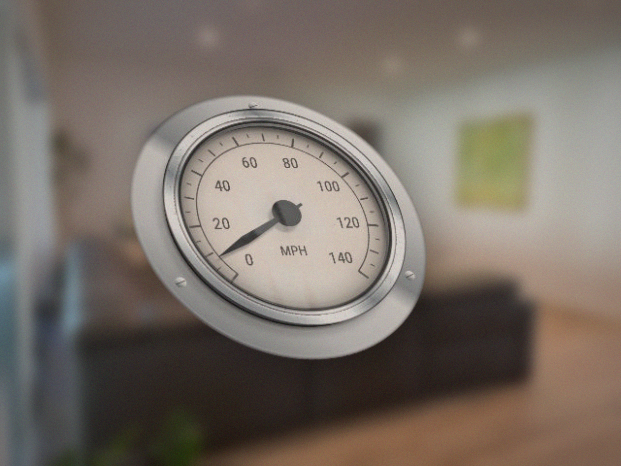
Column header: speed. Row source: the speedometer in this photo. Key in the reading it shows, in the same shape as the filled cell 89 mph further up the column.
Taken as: 7.5 mph
